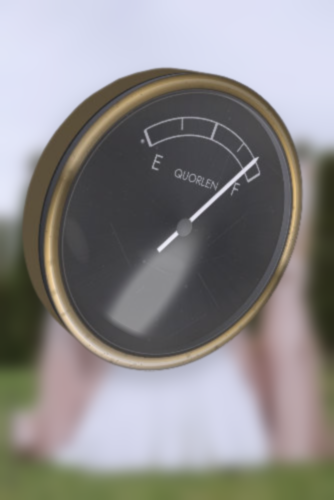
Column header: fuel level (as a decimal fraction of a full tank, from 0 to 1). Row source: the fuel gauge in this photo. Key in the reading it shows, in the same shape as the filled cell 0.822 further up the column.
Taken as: 0.875
